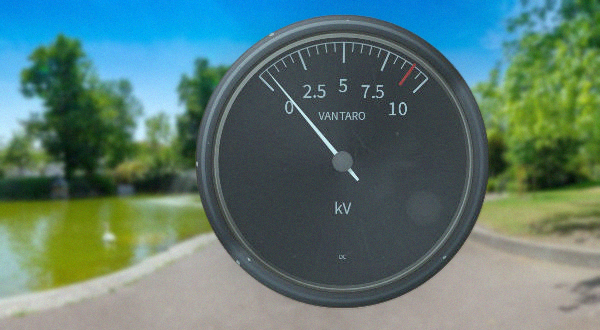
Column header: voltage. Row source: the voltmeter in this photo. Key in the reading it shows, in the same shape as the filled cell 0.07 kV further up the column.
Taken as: 0.5 kV
